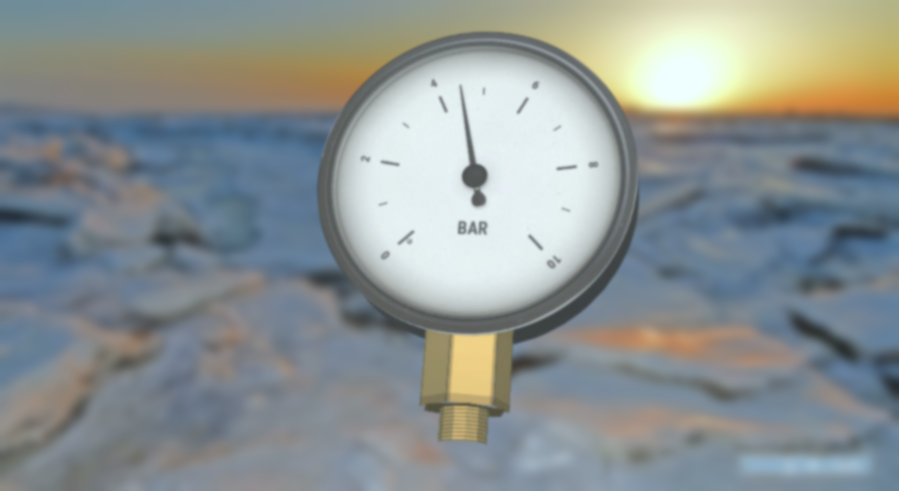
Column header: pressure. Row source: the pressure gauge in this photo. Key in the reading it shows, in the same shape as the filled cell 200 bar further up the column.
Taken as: 4.5 bar
